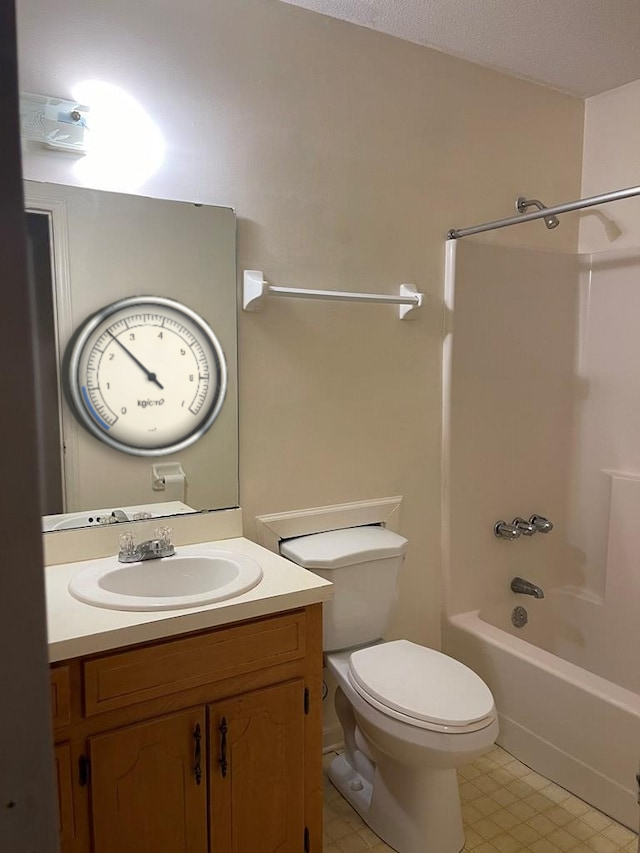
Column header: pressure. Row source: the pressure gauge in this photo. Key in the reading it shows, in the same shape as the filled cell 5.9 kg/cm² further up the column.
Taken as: 2.5 kg/cm²
